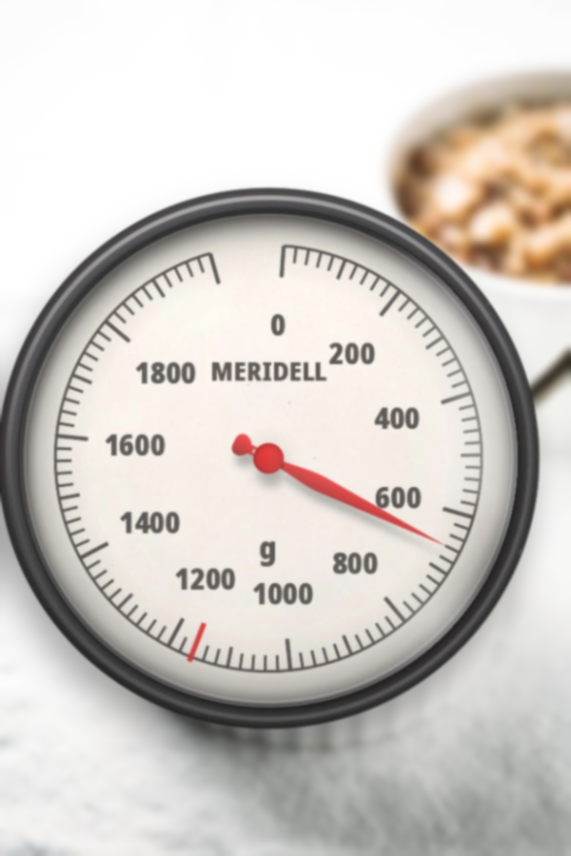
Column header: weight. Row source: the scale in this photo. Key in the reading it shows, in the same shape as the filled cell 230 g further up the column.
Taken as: 660 g
